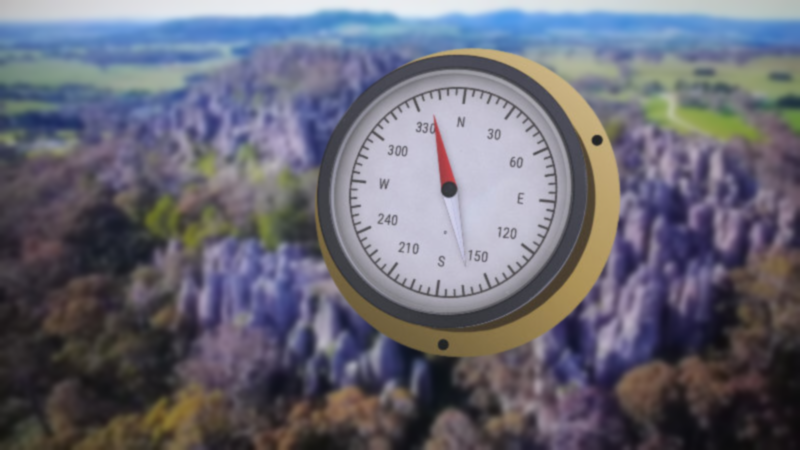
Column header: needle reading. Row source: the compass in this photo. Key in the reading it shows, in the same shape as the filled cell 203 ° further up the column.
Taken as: 340 °
